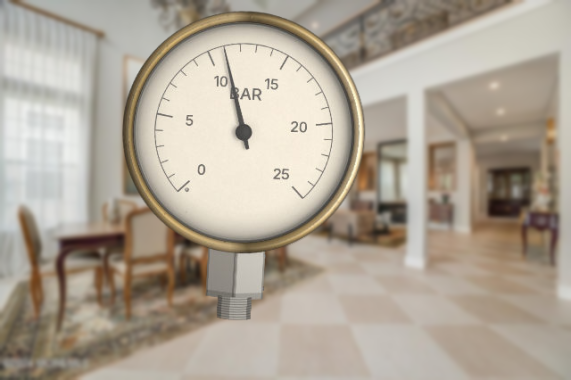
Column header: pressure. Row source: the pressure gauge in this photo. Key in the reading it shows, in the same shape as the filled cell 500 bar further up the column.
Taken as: 11 bar
